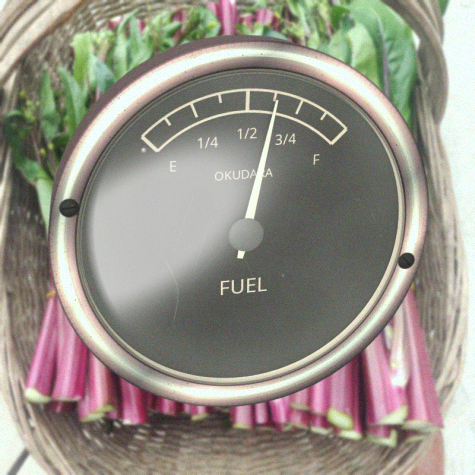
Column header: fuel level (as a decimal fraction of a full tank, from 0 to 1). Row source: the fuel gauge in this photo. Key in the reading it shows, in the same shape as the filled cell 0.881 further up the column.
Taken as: 0.625
